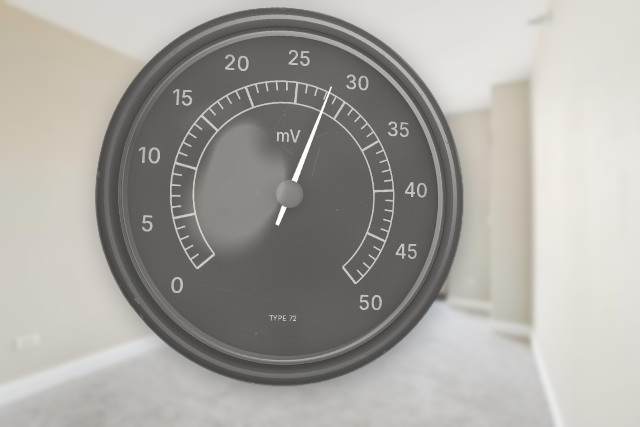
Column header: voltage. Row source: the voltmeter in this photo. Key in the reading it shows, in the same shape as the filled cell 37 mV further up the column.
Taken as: 28 mV
